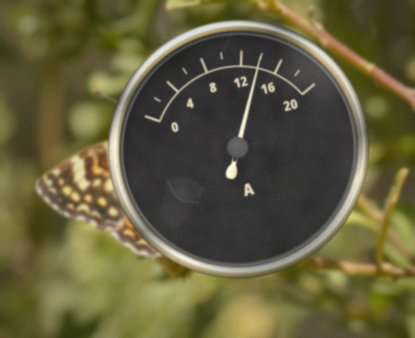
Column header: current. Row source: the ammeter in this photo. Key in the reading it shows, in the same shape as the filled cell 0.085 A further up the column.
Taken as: 14 A
